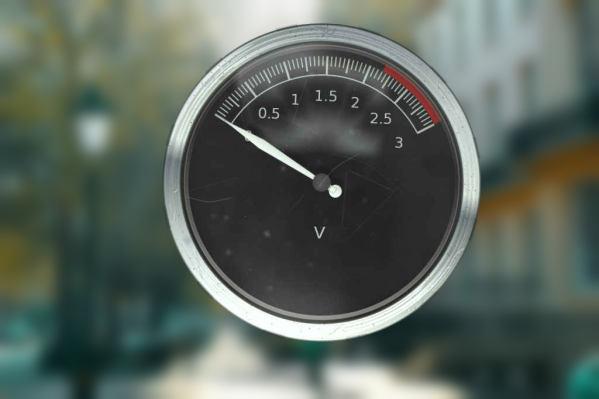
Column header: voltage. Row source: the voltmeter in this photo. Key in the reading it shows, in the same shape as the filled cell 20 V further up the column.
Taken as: 0 V
